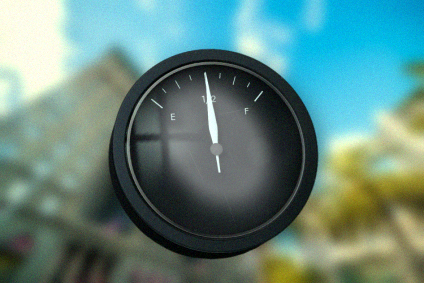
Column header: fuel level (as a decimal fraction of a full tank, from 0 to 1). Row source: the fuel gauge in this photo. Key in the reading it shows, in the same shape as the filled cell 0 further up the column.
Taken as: 0.5
